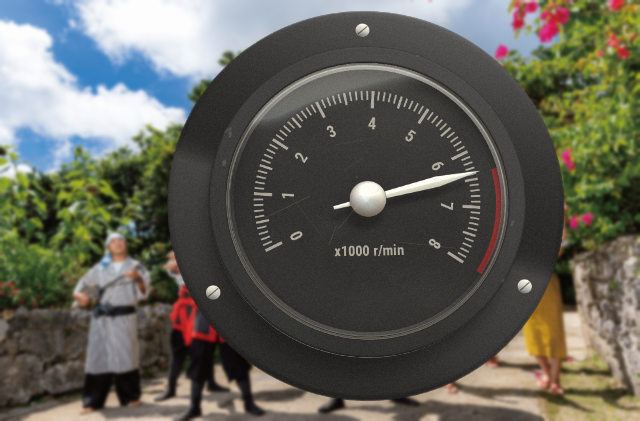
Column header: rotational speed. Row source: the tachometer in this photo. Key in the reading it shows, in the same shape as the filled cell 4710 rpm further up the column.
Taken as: 6400 rpm
